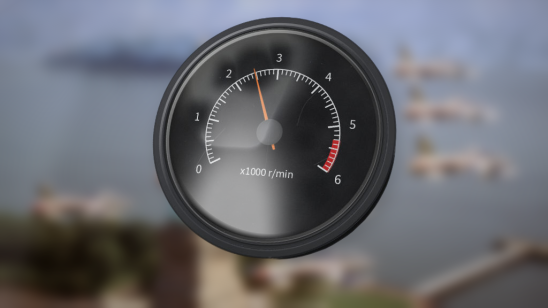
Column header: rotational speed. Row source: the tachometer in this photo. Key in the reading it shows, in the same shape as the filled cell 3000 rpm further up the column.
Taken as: 2500 rpm
